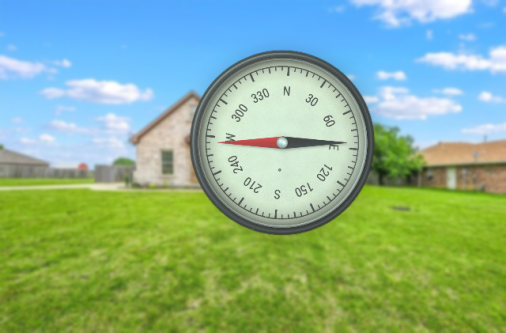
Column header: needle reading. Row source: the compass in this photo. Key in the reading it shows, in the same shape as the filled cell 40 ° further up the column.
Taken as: 265 °
